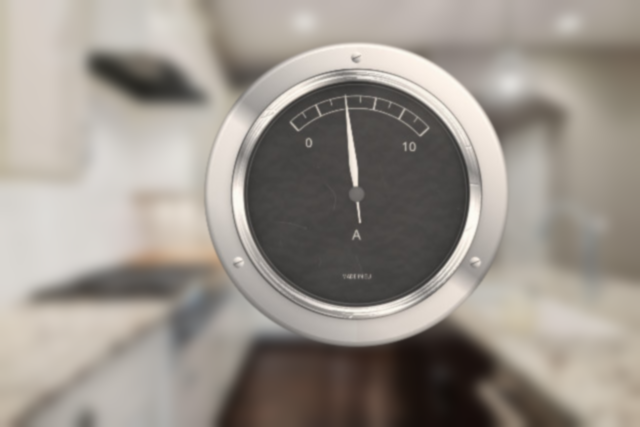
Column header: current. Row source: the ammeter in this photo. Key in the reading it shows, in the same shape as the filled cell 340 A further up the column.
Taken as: 4 A
